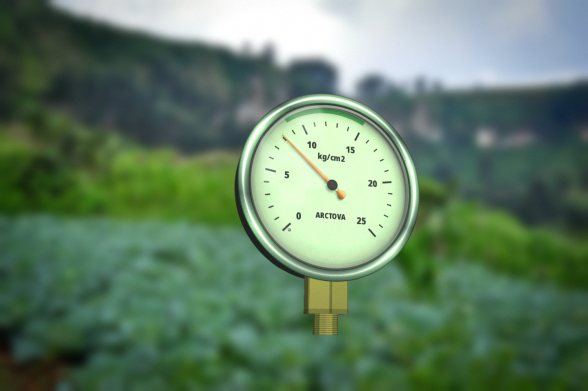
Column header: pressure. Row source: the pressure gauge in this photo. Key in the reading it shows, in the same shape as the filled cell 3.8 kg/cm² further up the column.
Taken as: 8 kg/cm²
